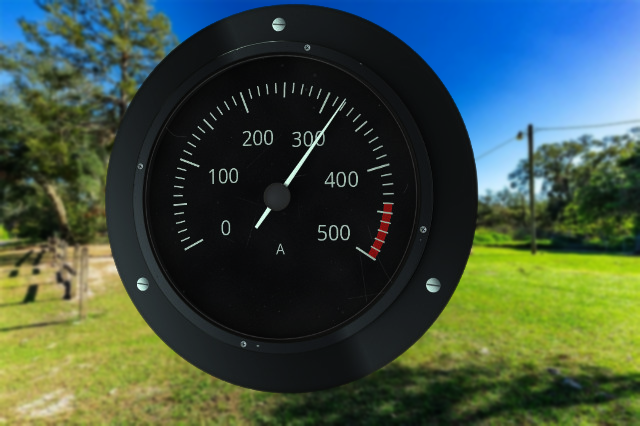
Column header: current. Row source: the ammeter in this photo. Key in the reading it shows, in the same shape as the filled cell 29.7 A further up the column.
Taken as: 320 A
